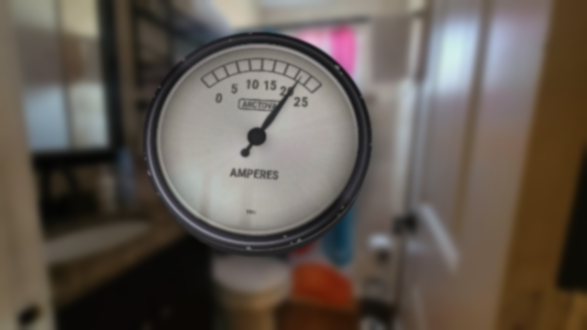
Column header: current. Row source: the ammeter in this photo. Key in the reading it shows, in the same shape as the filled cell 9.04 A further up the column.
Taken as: 21.25 A
